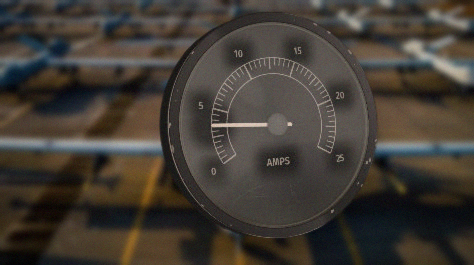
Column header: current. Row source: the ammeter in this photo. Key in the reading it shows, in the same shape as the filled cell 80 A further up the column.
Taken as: 3.5 A
